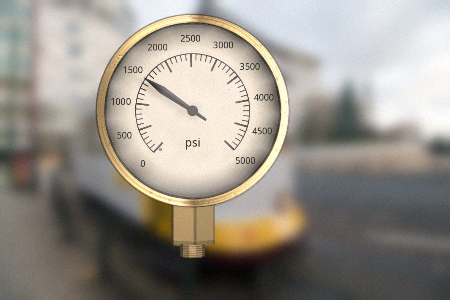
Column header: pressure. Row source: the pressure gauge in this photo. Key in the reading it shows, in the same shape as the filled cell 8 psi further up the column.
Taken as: 1500 psi
